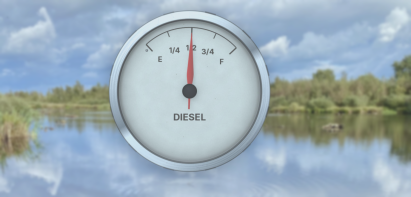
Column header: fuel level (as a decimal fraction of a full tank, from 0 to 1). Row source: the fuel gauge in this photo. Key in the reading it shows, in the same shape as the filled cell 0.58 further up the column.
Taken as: 0.5
